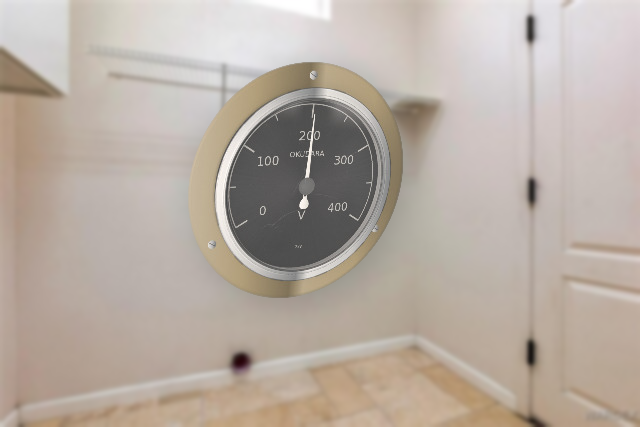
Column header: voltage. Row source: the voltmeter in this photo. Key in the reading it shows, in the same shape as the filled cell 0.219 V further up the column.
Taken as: 200 V
